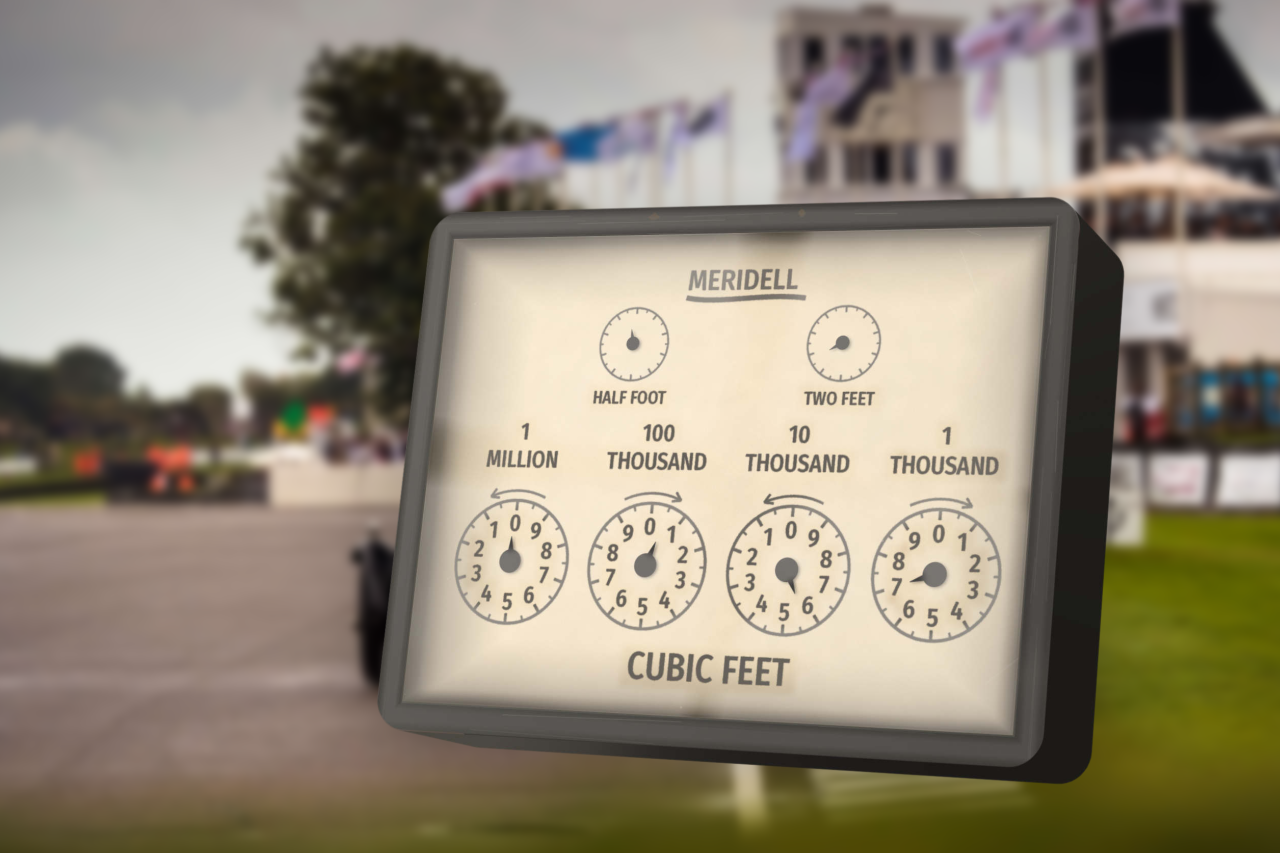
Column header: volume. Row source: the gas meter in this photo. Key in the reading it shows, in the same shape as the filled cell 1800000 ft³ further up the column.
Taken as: 5700 ft³
